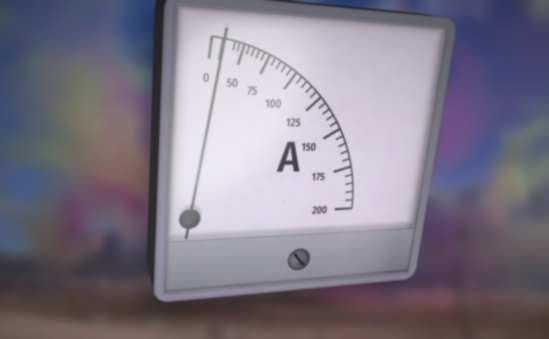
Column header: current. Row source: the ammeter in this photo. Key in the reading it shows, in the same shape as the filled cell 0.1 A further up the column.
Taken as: 25 A
